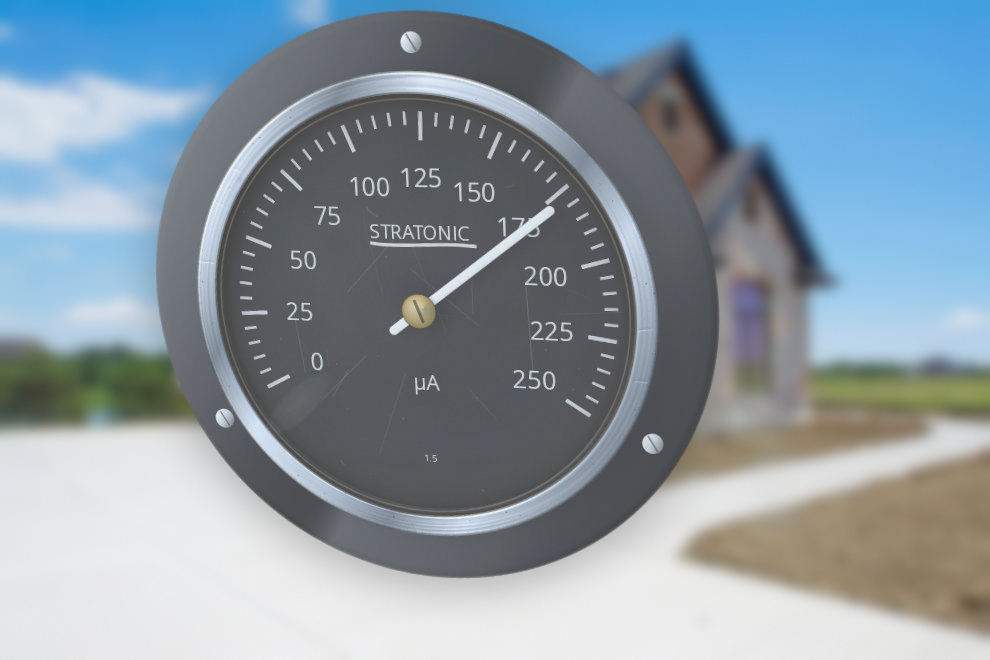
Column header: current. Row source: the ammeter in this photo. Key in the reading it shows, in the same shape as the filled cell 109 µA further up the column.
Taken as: 177.5 µA
